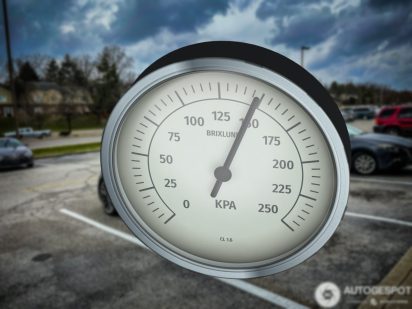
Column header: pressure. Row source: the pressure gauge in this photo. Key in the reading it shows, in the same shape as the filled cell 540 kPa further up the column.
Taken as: 147.5 kPa
